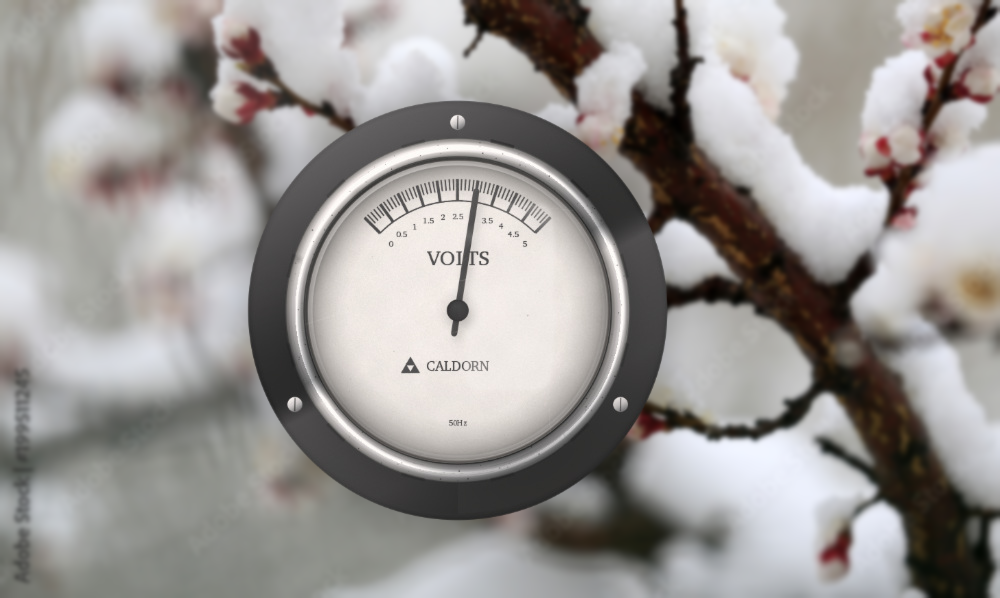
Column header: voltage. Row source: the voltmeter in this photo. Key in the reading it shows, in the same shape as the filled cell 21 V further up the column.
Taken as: 3 V
